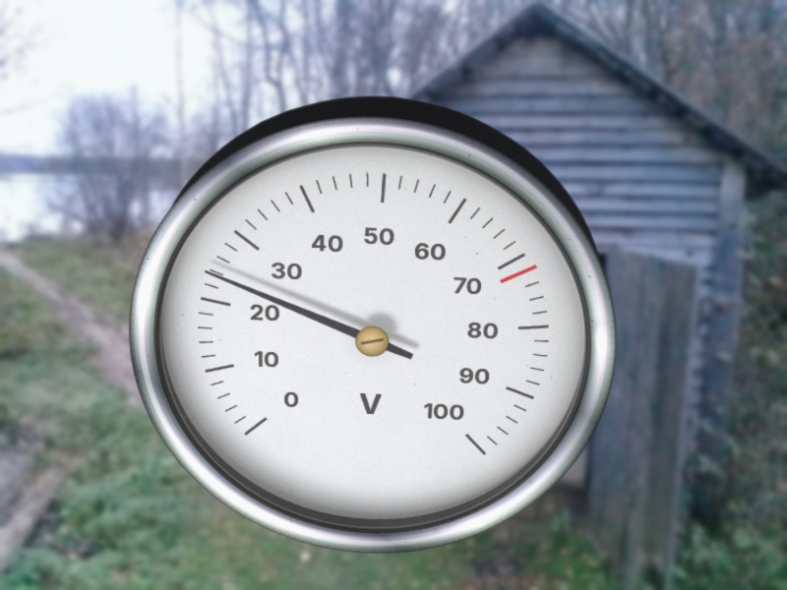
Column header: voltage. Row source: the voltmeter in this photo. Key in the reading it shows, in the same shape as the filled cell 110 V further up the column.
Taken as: 24 V
